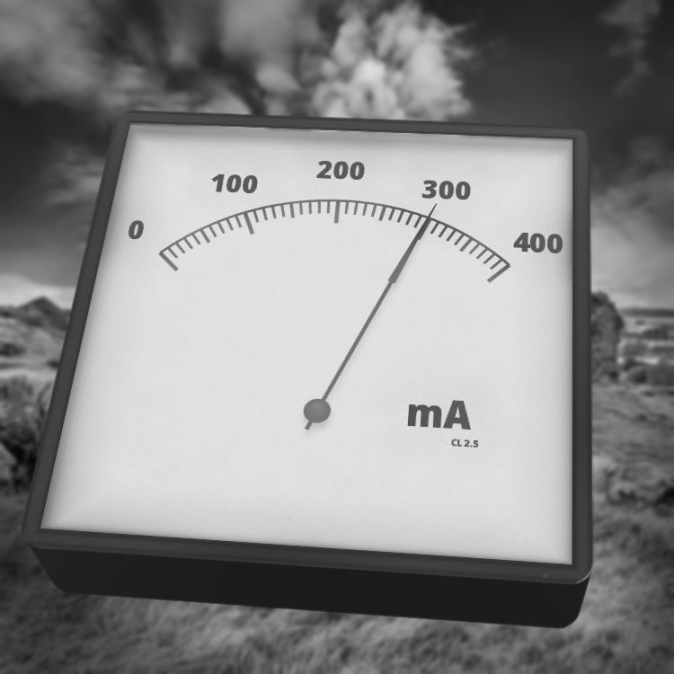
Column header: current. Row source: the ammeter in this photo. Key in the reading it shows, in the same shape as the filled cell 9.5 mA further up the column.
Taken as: 300 mA
